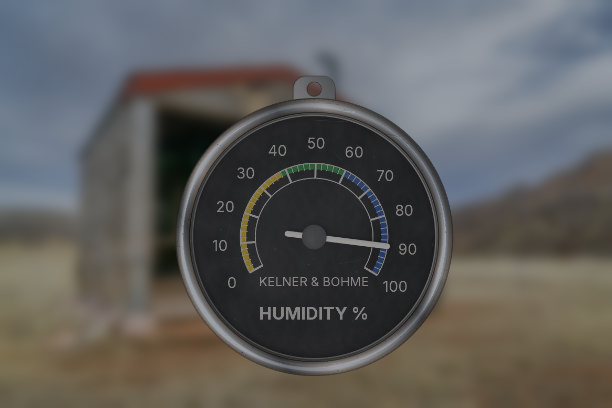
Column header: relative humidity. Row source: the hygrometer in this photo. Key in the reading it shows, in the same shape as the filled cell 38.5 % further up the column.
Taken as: 90 %
